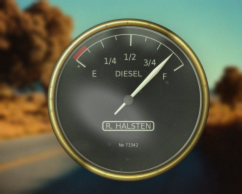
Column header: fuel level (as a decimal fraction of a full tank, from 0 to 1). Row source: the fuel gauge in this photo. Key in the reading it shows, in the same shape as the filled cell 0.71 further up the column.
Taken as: 0.875
